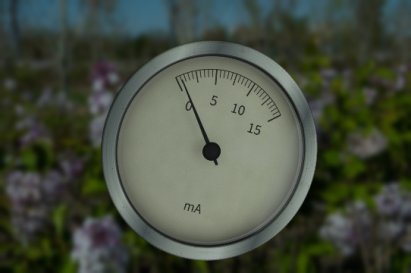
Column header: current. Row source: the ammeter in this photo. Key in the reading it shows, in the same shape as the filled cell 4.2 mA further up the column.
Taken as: 0.5 mA
